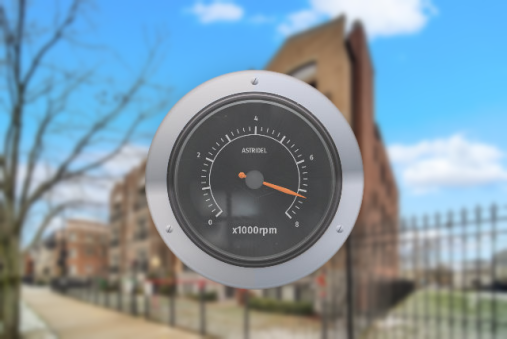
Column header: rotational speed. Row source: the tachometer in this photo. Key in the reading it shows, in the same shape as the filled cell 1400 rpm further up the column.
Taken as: 7200 rpm
